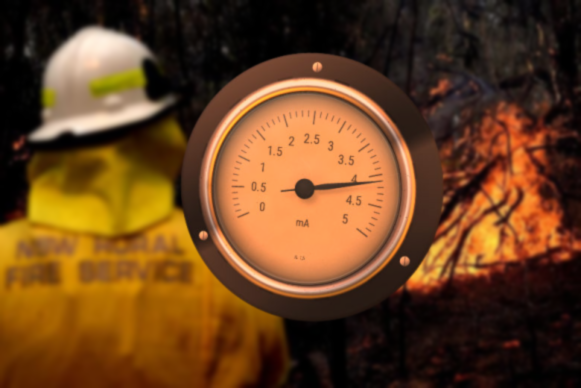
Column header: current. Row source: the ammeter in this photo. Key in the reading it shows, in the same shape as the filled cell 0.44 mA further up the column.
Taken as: 4.1 mA
